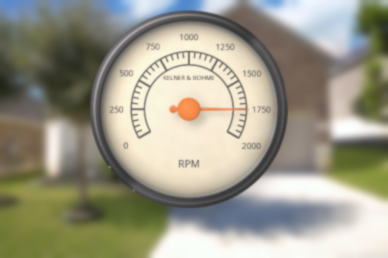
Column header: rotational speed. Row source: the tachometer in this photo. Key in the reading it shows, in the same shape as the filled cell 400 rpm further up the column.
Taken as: 1750 rpm
